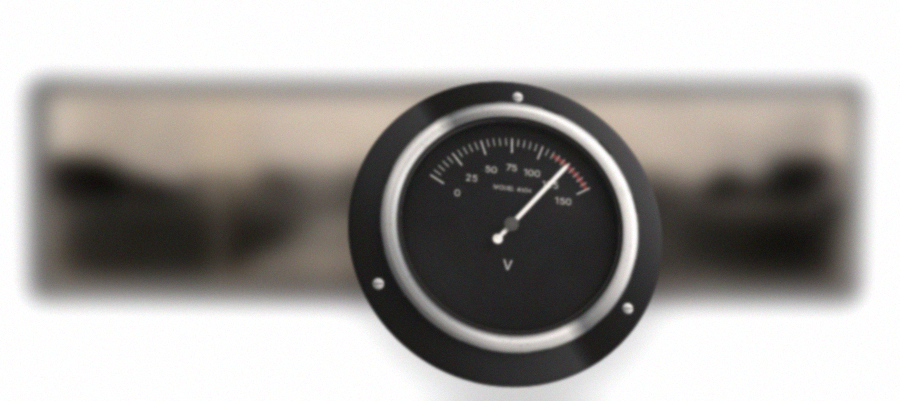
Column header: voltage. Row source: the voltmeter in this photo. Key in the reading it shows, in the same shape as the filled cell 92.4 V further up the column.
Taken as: 125 V
